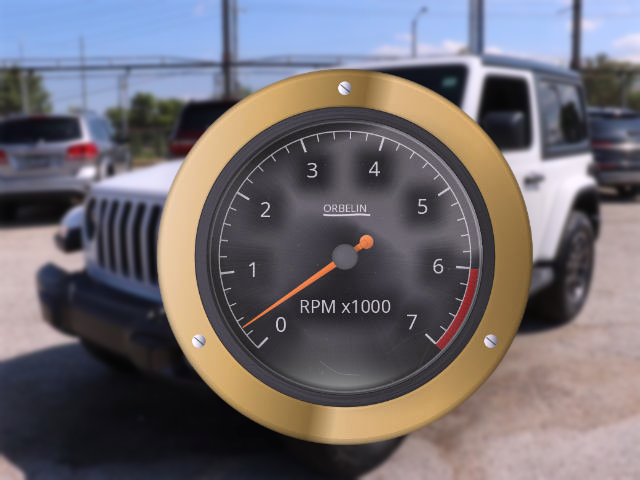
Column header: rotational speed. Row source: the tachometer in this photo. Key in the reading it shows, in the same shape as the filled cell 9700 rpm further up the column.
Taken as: 300 rpm
